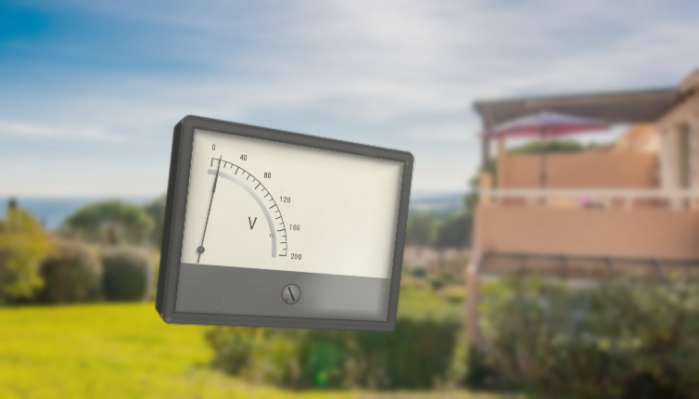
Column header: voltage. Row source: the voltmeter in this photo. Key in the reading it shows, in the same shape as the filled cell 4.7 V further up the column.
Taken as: 10 V
